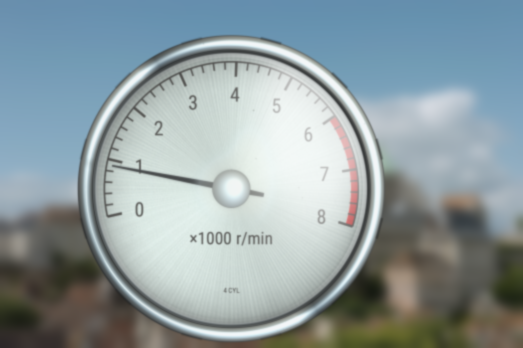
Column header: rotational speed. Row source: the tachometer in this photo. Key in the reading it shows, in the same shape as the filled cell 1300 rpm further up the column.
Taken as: 900 rpm
